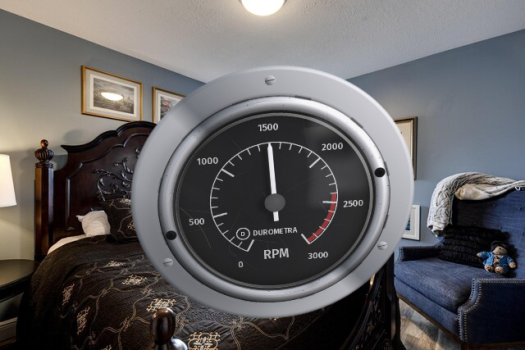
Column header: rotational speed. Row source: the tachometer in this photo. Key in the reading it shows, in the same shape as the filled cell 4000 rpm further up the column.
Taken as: 1500 rpm
